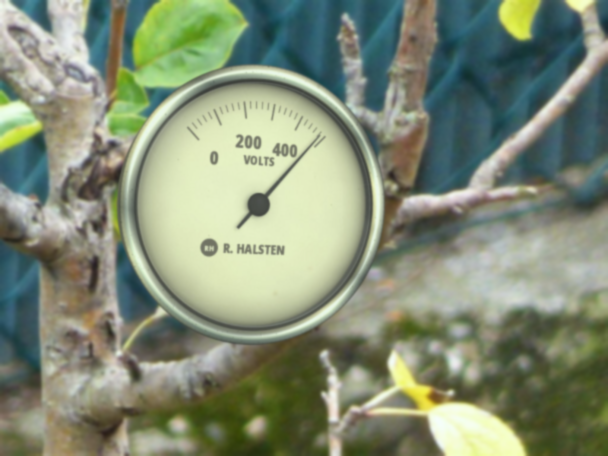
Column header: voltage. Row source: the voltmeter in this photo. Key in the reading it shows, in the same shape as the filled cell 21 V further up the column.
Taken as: 480 V
